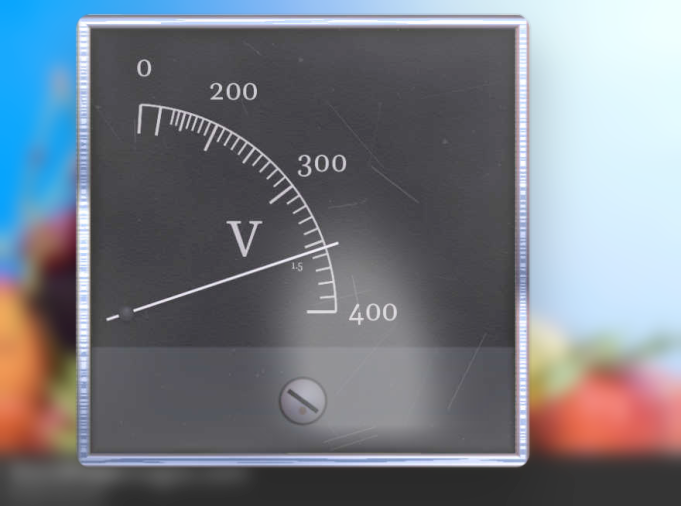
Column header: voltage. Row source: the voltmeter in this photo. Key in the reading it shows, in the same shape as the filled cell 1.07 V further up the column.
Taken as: 355 V
